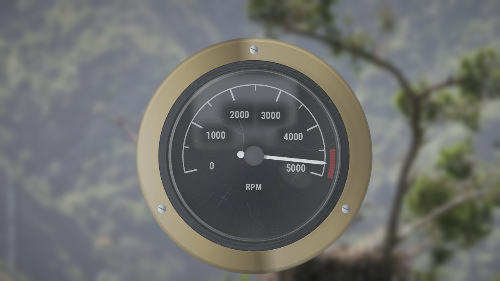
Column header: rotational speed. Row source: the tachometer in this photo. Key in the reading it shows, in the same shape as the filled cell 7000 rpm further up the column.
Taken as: 4750 rpm
